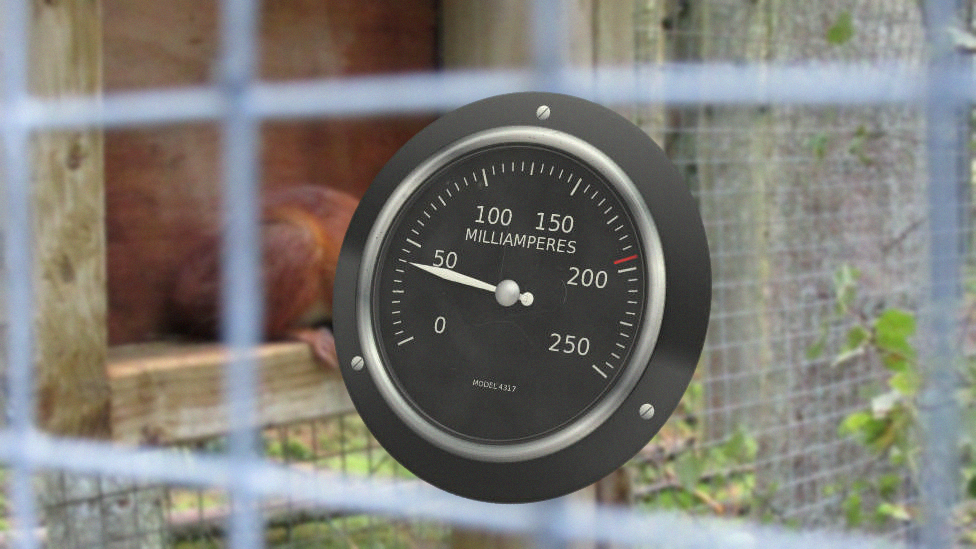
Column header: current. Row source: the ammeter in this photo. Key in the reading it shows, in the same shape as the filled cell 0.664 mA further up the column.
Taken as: 40 mA
